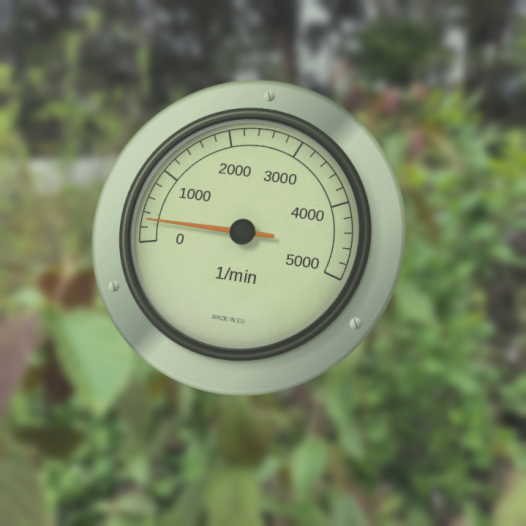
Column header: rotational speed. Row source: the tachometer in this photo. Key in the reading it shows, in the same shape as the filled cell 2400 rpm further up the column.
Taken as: 300 rpm
